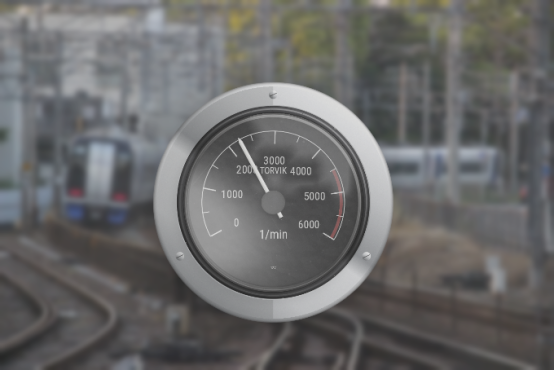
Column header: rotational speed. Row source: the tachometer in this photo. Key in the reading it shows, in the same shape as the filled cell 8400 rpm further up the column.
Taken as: 2250 rpm
